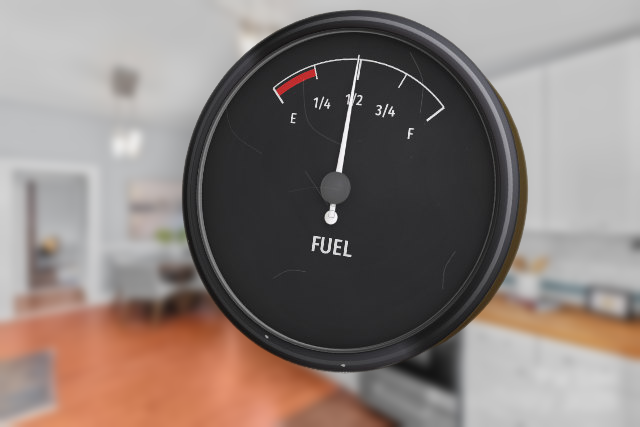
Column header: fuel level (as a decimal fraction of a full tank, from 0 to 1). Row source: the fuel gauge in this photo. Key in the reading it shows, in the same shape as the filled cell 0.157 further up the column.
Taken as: 0.5
